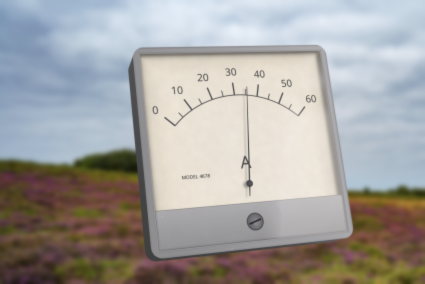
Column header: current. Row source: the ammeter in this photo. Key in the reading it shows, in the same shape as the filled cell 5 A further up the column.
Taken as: 35 A
